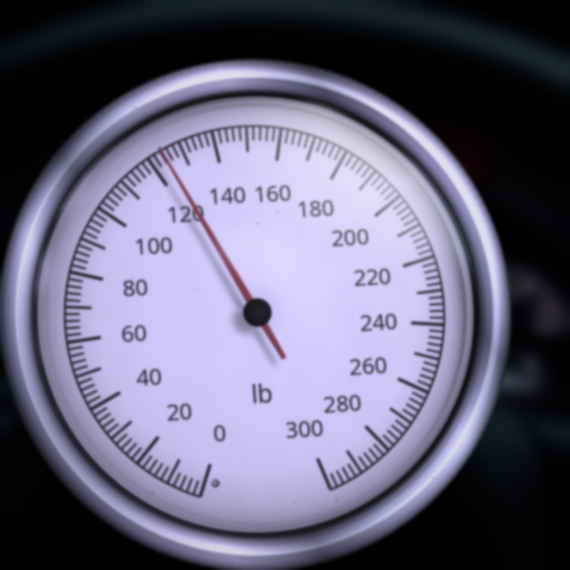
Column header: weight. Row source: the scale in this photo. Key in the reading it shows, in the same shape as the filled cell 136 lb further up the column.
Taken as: 124 lb
